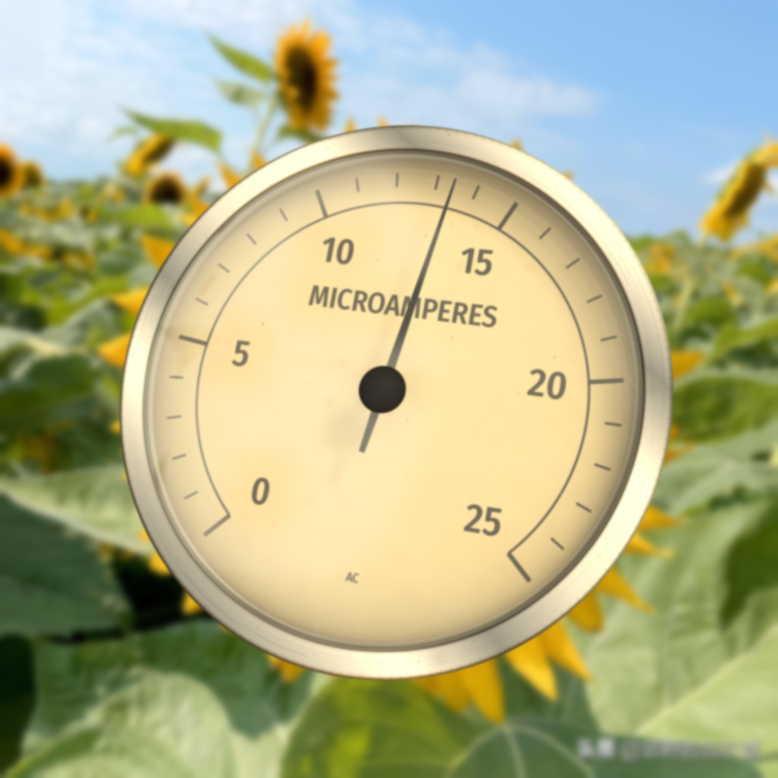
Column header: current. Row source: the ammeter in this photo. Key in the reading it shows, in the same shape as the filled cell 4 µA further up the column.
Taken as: 13.5 µA
